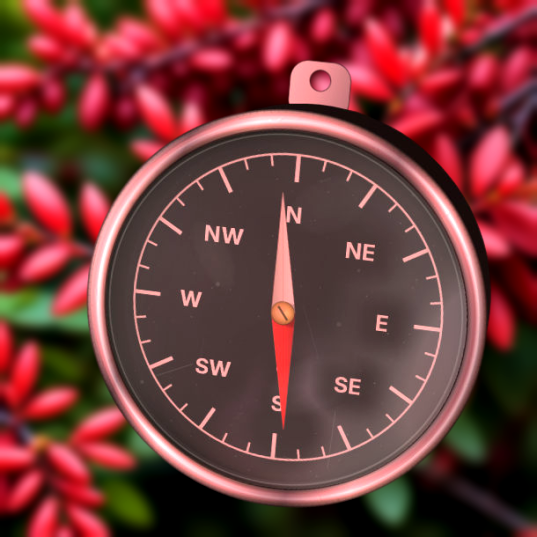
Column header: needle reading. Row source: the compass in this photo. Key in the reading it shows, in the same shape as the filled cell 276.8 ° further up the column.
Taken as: 175 °
